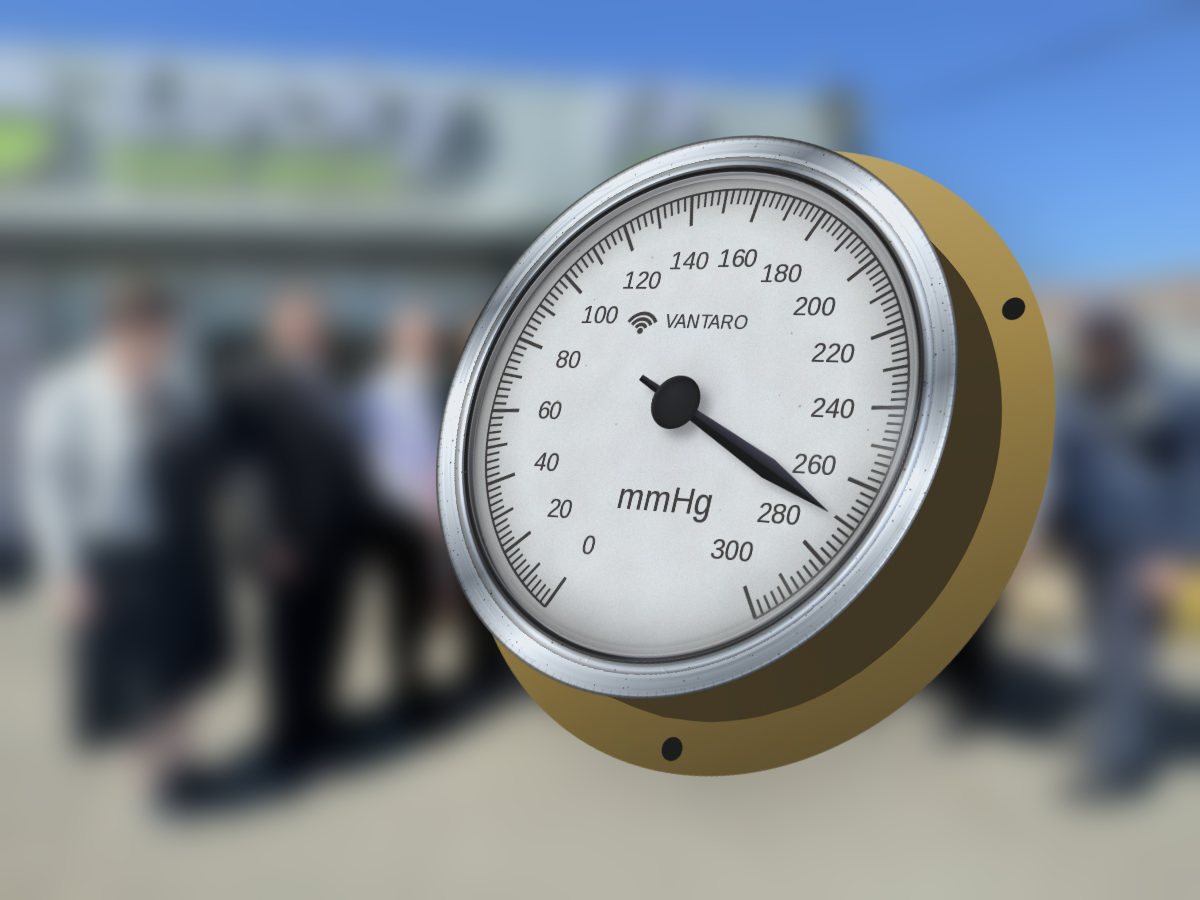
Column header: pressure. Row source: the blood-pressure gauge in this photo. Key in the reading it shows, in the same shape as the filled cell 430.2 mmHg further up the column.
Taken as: 270 mmHg
